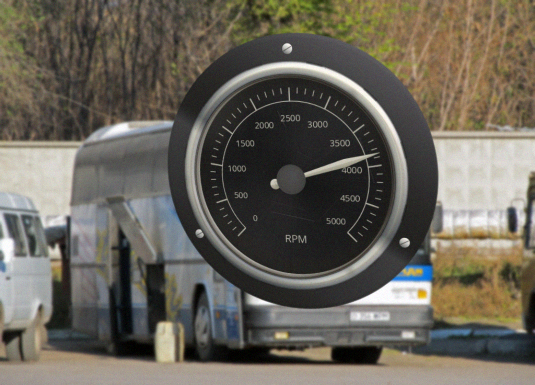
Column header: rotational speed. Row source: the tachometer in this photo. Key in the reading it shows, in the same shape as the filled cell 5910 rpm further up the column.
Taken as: 3850 rpm
